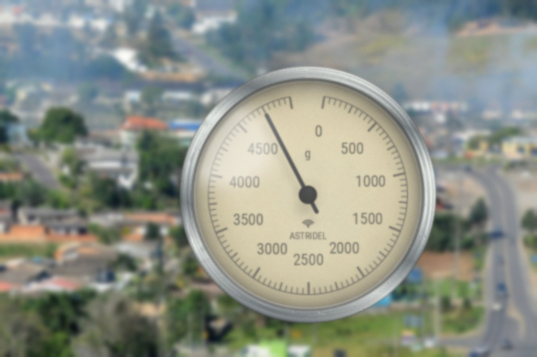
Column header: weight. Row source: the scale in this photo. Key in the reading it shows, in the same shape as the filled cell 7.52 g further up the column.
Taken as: 4750 g
